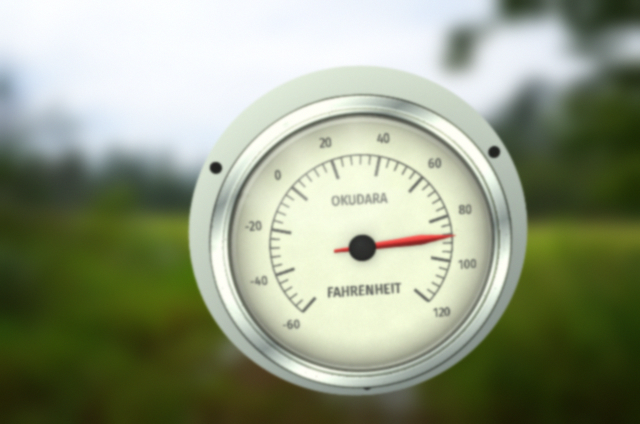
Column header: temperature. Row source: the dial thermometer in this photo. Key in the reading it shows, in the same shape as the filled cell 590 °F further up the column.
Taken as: 88 °F
